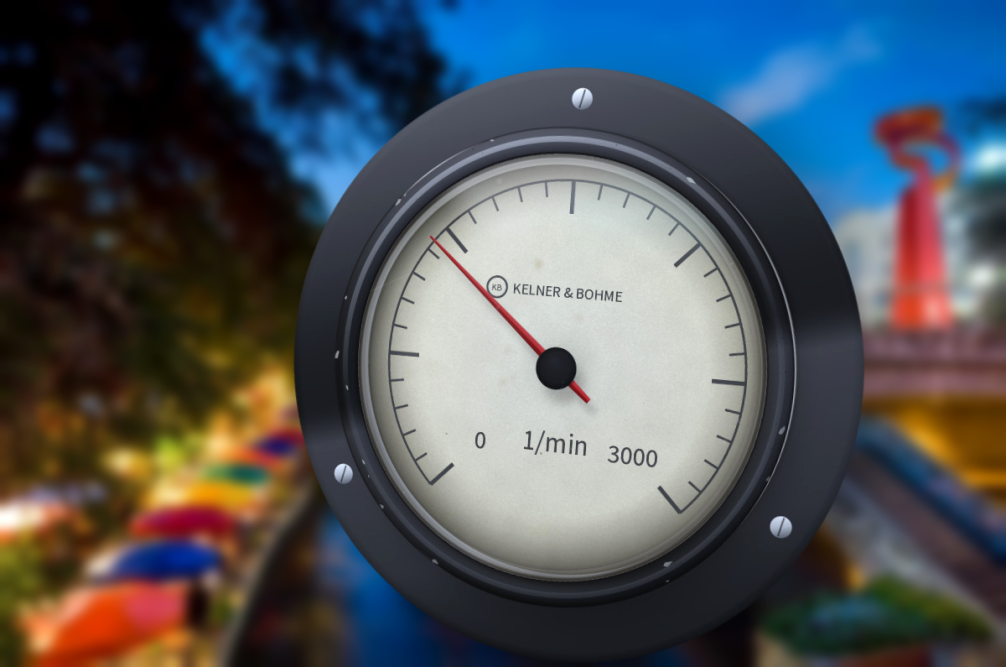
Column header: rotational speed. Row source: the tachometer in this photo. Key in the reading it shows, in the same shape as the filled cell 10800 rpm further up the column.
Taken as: 950 rpm
